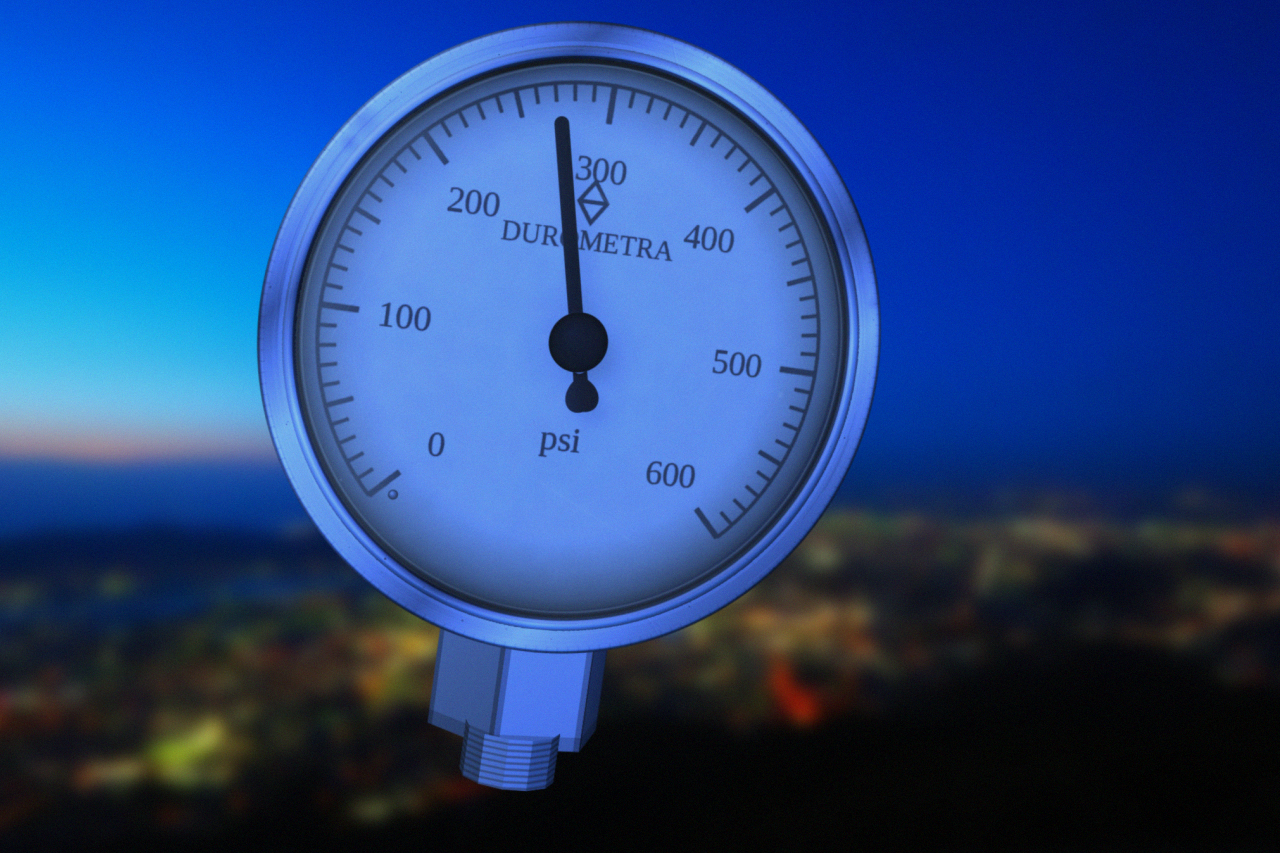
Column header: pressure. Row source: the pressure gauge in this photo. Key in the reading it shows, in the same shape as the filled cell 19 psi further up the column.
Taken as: 270 psi
